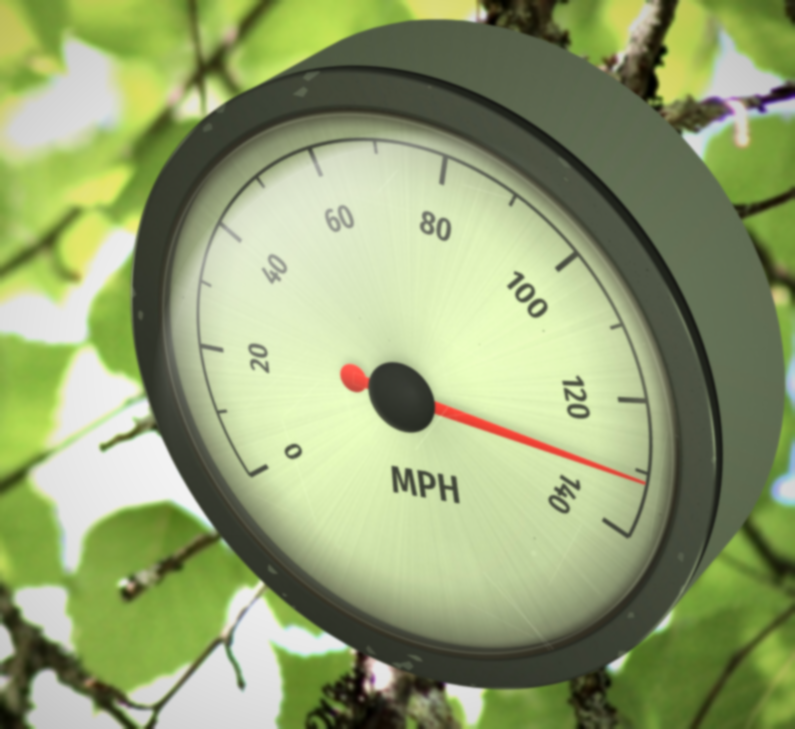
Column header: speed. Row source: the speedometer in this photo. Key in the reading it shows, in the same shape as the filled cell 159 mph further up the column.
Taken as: 130 mph
